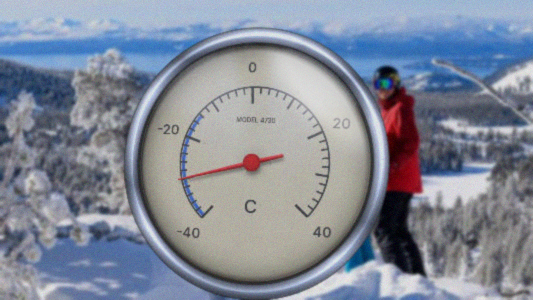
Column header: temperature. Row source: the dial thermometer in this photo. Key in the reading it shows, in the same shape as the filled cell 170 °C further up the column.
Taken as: -30 °C
